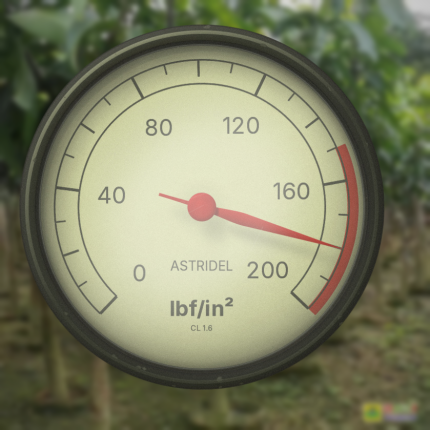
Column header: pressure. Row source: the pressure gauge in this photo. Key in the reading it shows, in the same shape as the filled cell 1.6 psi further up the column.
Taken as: 180 psi
